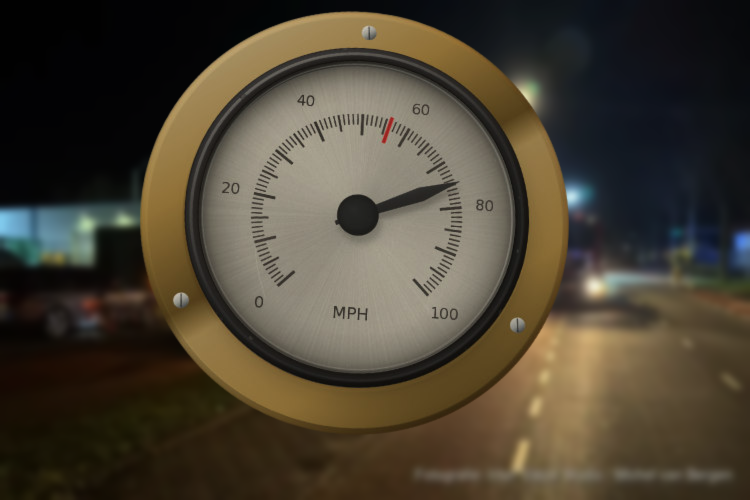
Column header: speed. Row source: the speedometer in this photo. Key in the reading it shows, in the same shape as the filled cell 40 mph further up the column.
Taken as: 75 mph
